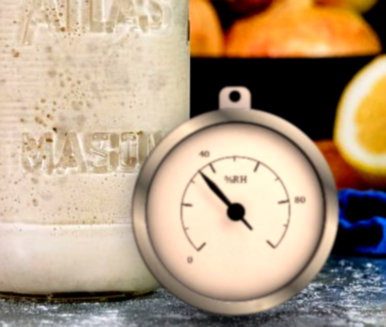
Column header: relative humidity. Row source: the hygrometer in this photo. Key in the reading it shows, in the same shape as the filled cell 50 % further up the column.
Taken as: 35 %
